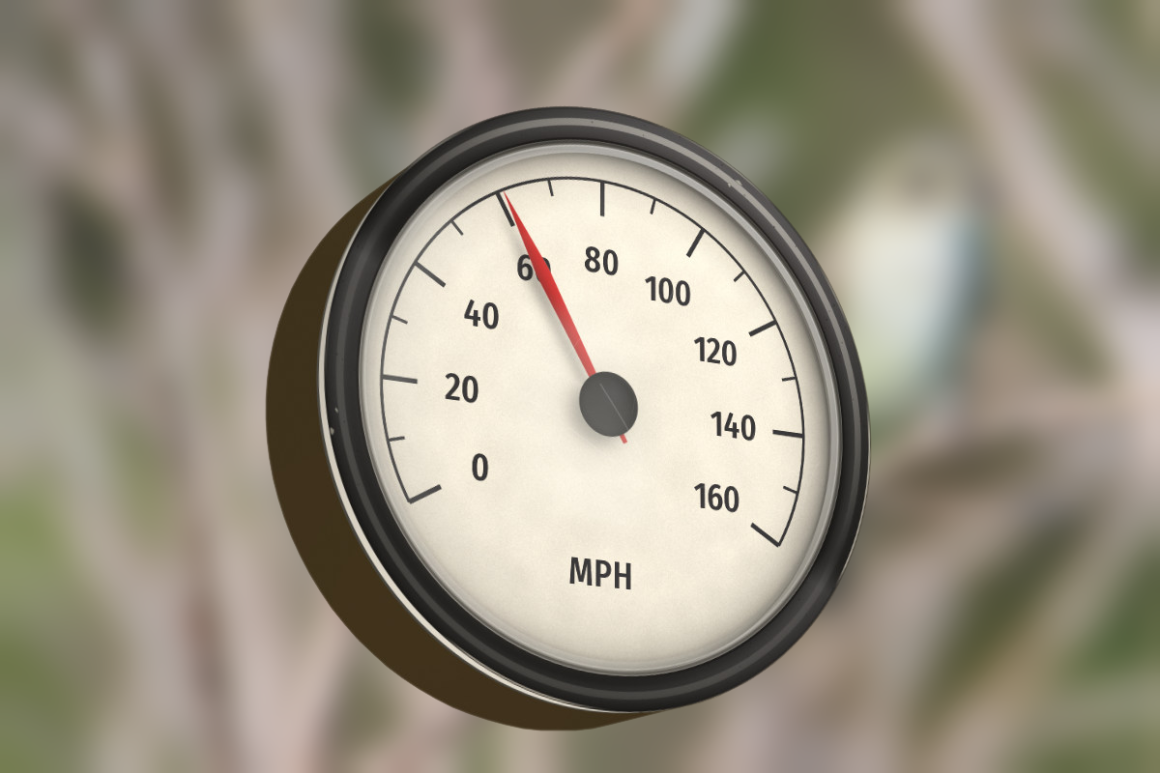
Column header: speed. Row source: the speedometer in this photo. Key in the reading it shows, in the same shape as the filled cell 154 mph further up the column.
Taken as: 60 mph
